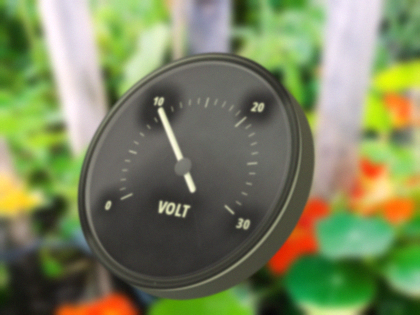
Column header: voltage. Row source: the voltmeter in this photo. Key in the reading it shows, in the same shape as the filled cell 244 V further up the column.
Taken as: 10 V
